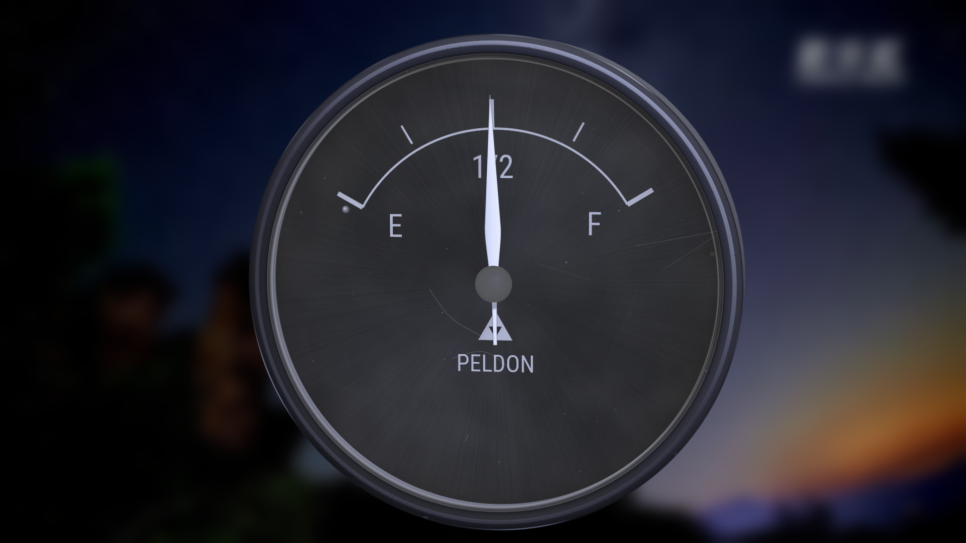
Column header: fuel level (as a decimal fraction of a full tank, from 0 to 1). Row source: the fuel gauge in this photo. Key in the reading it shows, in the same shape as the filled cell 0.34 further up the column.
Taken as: 0.5
